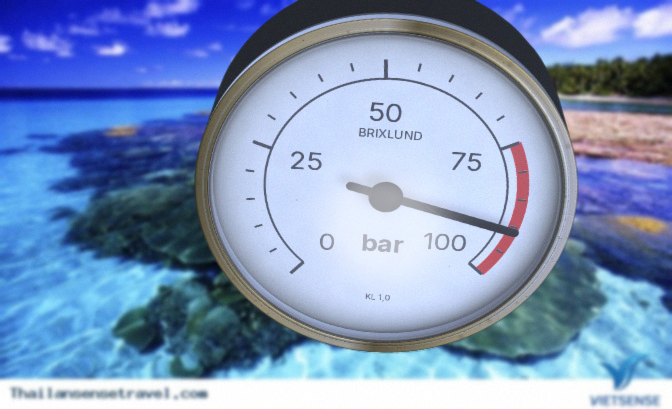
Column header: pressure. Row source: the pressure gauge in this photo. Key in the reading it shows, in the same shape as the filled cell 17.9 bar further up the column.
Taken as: 90 bar
